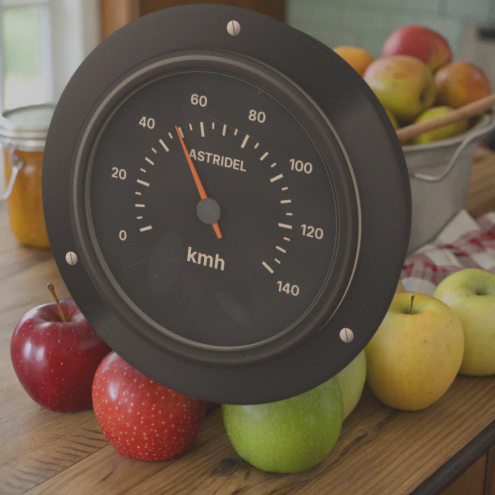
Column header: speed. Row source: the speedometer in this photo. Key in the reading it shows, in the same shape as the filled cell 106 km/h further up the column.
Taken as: 50 km/h
